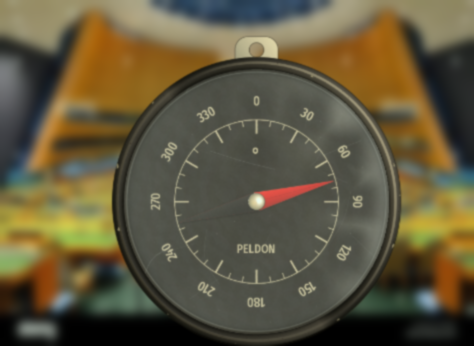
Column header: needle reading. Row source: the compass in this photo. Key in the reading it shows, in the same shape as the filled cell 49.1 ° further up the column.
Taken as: 75 °
